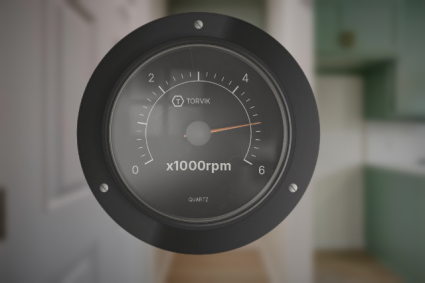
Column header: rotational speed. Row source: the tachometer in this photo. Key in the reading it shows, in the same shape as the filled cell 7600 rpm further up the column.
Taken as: 5000 rpm
